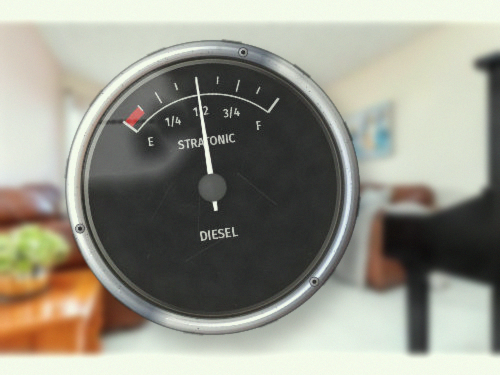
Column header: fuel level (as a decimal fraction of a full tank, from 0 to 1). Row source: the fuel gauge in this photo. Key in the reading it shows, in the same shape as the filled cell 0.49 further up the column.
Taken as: 0.5
